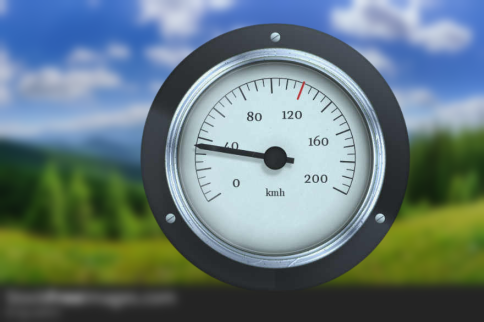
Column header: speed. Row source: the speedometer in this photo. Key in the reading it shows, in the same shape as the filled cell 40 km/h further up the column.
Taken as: 35 km/h
